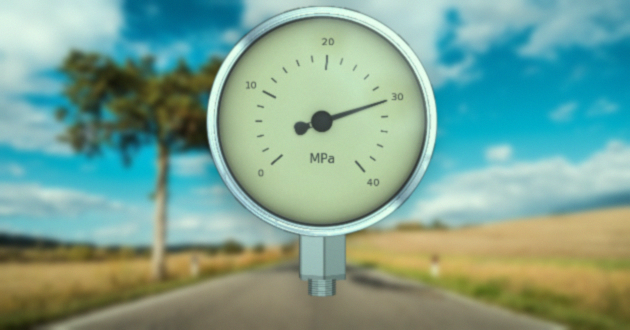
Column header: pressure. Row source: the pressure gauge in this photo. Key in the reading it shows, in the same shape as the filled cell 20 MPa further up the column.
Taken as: 30 MPa
